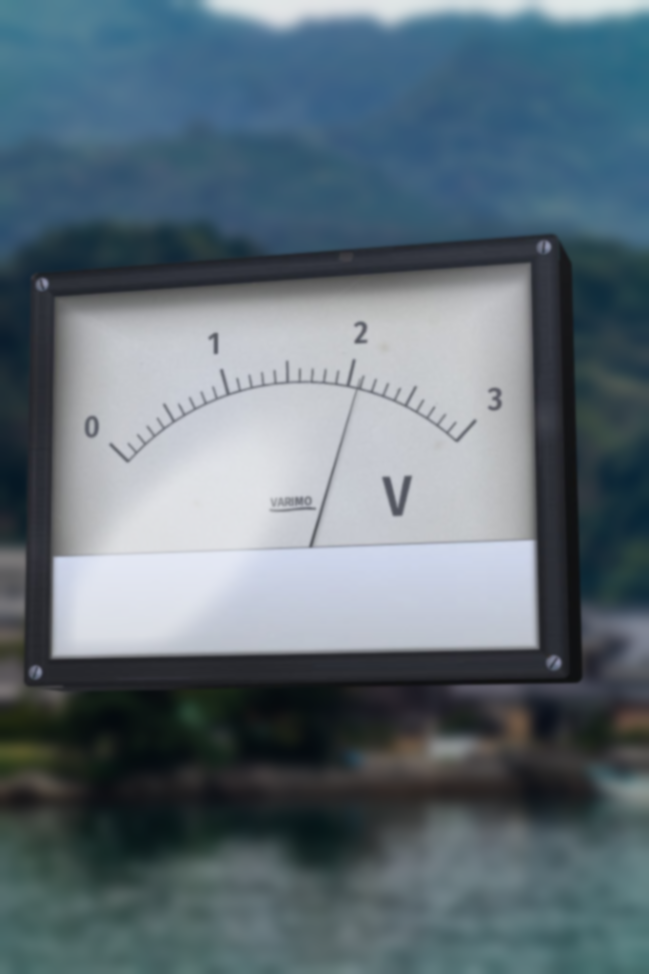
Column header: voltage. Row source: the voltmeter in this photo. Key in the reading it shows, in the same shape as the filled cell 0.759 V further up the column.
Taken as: 2.1 V
